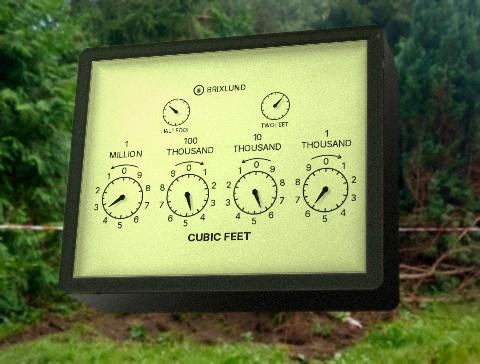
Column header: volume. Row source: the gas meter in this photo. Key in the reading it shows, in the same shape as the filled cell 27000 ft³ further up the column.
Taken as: 345600 ft³
